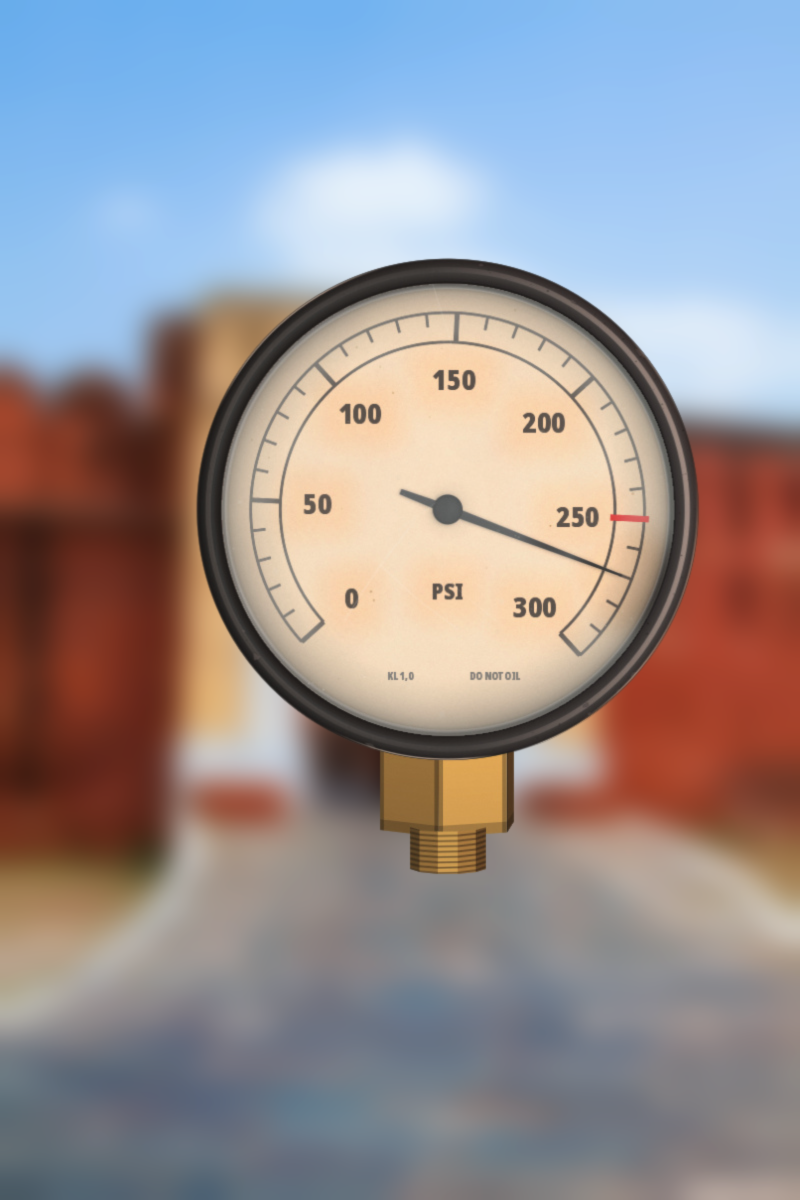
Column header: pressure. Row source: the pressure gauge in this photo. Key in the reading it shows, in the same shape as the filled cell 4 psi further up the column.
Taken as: 270 psi
